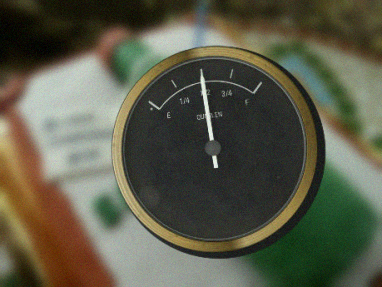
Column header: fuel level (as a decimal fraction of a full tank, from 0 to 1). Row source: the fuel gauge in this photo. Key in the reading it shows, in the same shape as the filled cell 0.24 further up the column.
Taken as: 0.5
